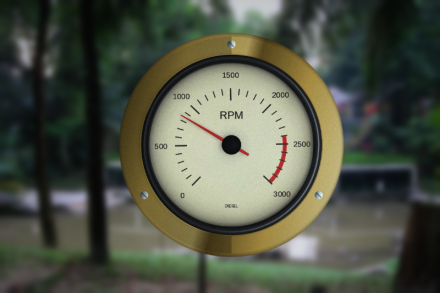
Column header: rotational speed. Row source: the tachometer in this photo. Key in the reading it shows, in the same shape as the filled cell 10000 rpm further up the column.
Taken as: 850 rpm
